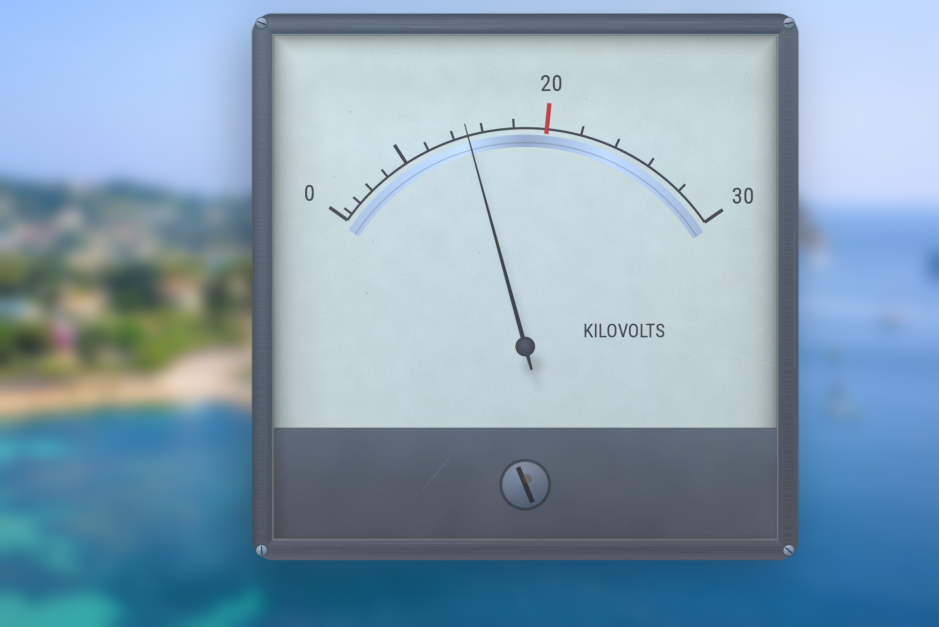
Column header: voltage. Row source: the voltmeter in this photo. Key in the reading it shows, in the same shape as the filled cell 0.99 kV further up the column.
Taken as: 15 kV
